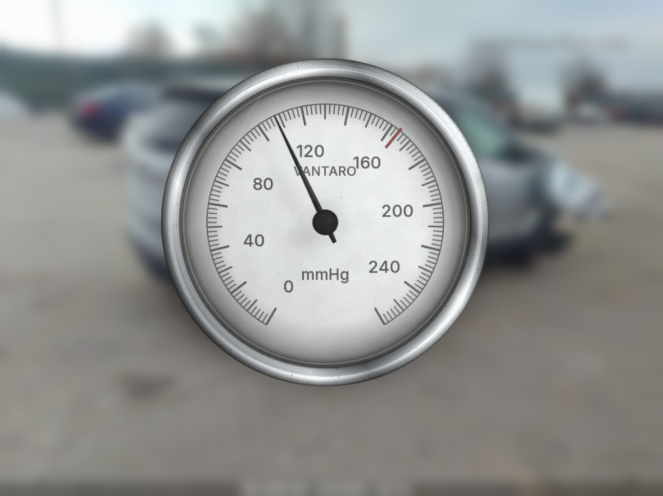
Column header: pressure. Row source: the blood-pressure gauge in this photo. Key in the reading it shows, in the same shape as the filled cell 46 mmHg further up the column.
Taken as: 108 mmHg
